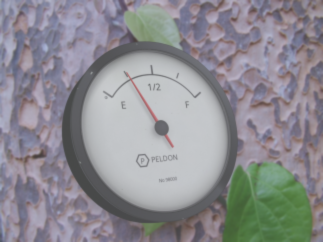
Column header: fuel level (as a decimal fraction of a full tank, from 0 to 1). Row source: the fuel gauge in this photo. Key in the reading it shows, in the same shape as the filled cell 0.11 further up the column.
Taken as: 0.25
